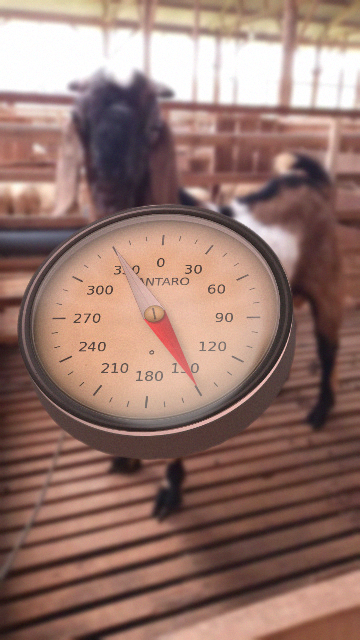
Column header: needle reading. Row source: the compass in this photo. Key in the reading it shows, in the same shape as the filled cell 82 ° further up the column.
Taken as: 150 °
